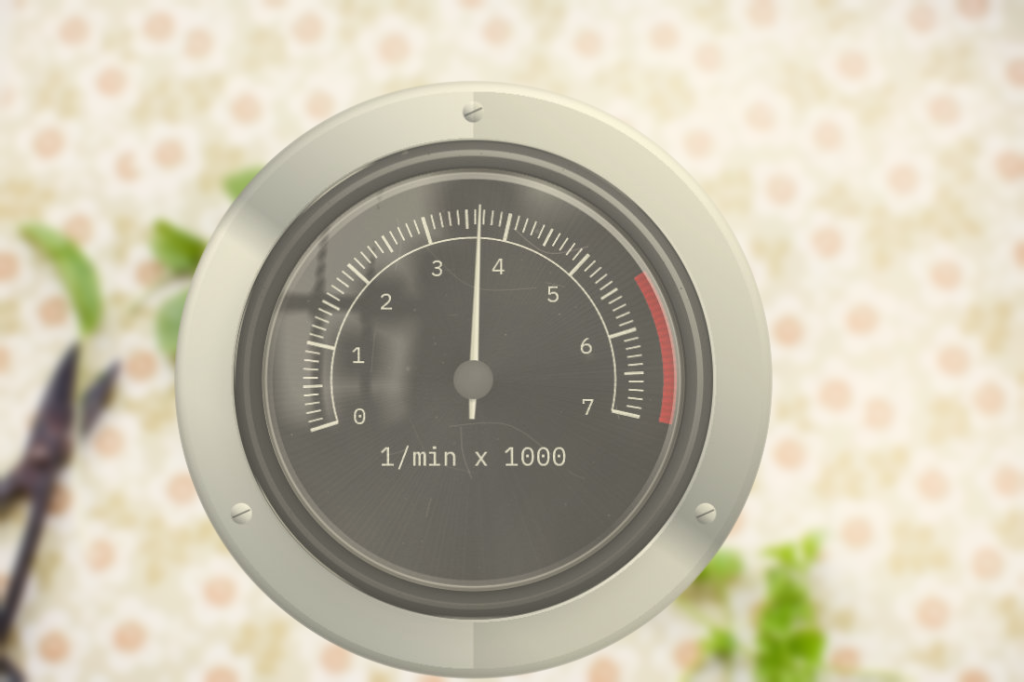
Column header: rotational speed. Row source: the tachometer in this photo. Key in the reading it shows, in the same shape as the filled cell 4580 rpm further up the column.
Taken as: 3650 rpm
